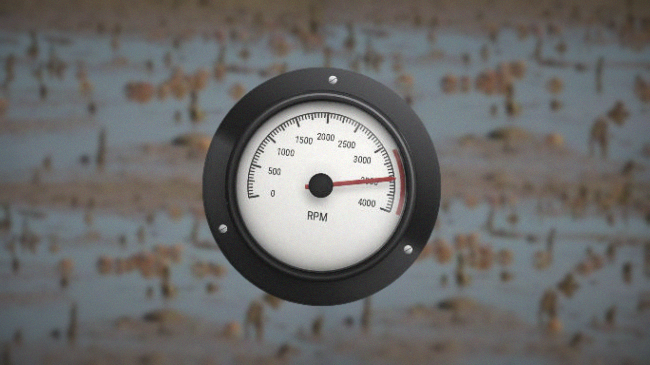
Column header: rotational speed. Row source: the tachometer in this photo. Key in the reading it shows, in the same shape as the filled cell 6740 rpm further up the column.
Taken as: 3500 rpm
